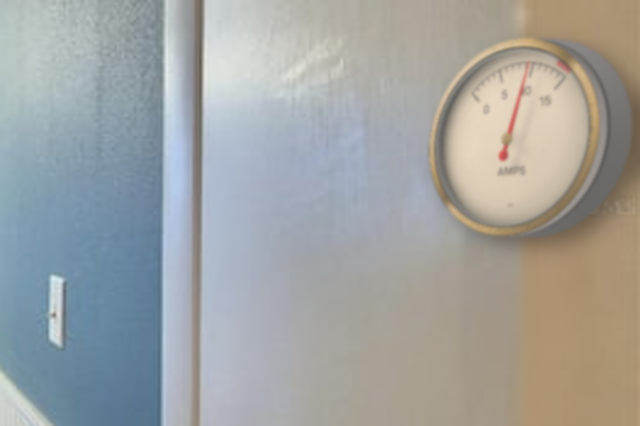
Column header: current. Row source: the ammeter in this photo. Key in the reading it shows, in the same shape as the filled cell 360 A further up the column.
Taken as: 10 A
